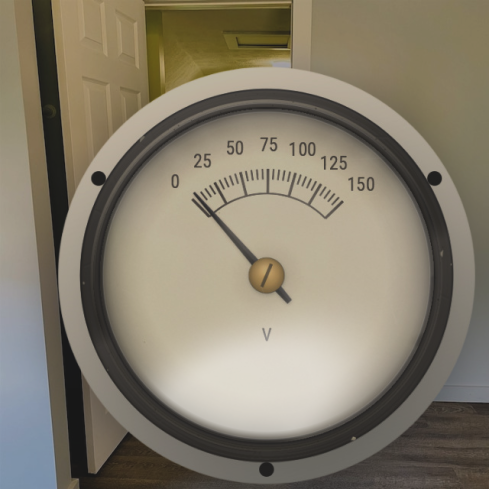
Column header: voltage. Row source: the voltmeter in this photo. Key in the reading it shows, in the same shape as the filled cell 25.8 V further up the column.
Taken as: 5 V
